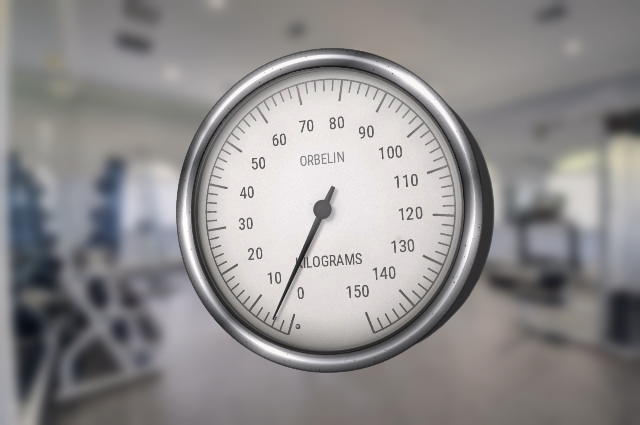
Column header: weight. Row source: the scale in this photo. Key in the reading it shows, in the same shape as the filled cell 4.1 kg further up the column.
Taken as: 4 kg
